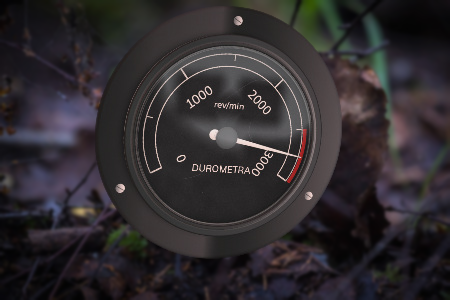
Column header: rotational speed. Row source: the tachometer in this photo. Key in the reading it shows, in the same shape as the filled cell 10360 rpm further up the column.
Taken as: 2750 rpm
